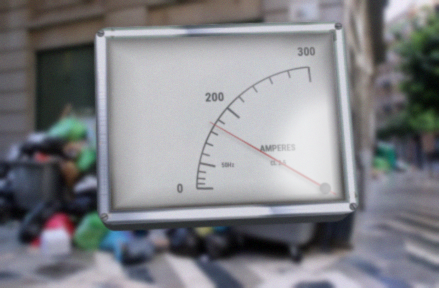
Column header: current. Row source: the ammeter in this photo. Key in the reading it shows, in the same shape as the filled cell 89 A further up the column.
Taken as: 170 A
